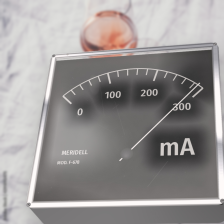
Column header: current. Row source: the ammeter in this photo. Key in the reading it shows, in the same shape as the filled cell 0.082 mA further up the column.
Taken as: 290 mA
